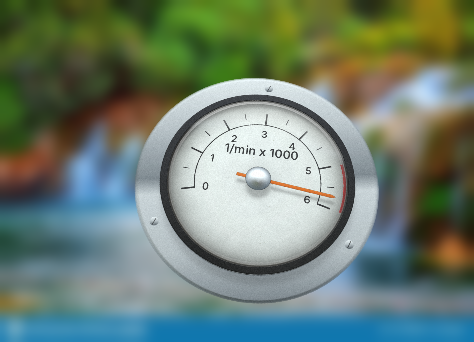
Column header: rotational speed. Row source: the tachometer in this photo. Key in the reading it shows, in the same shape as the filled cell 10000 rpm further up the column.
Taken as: 5750 rpm
